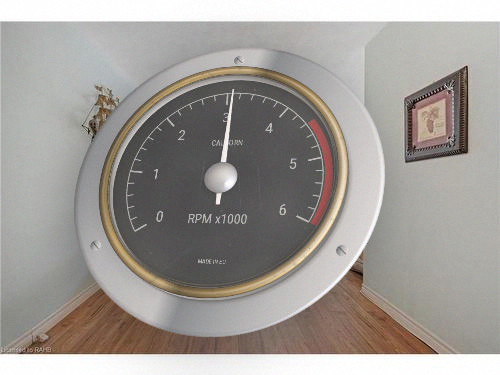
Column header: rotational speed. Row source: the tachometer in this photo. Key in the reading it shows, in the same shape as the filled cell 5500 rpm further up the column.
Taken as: 3100 rpm
